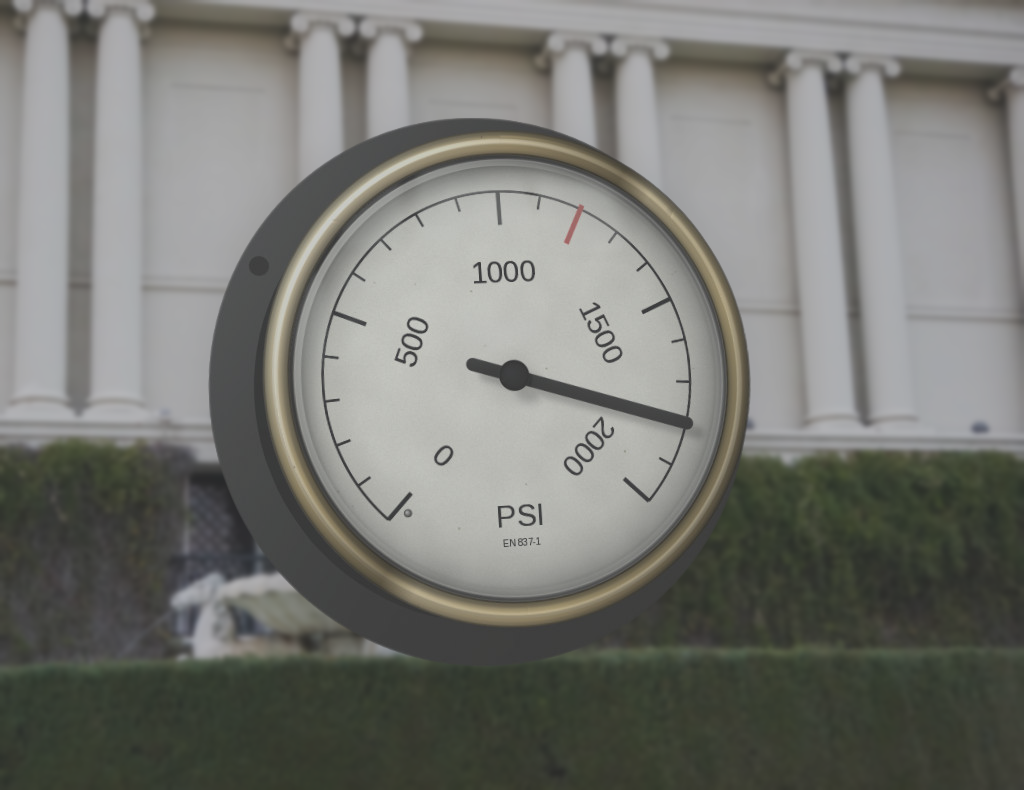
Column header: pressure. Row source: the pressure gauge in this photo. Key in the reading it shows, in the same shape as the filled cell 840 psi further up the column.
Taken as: 1800 psi
